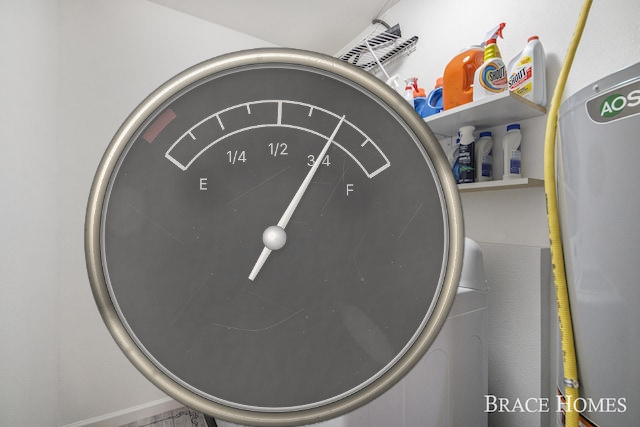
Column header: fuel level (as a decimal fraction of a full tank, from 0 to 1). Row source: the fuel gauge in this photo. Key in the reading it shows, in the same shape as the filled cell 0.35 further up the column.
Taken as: 0.75
